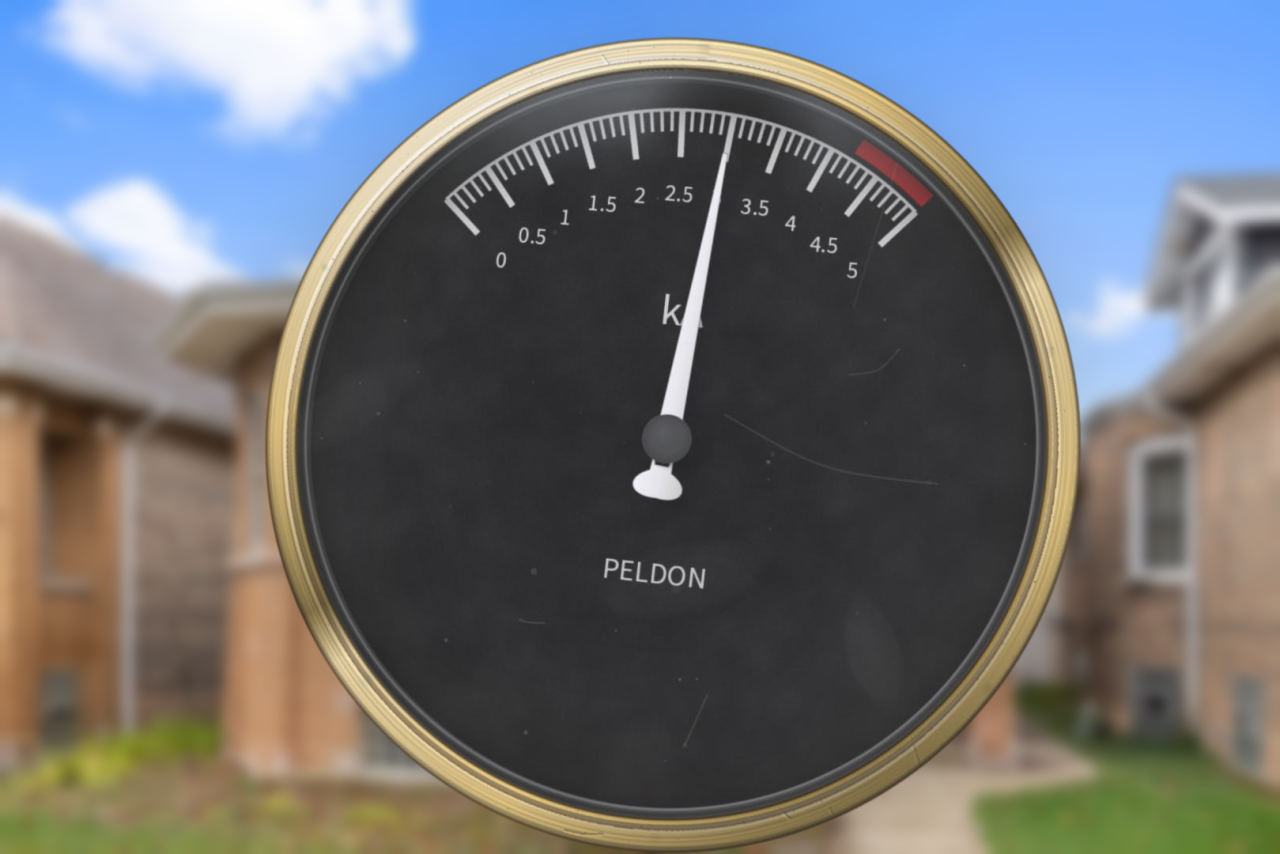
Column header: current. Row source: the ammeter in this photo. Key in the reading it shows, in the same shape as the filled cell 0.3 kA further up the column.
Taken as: 3 kA
